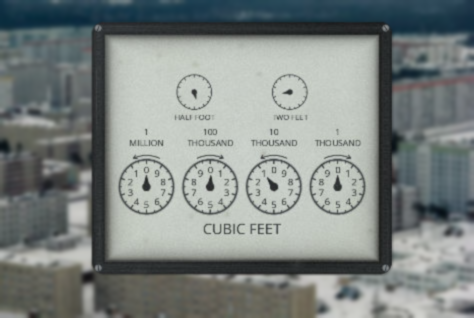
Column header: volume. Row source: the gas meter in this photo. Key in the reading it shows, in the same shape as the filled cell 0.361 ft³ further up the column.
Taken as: 1000 ft³
